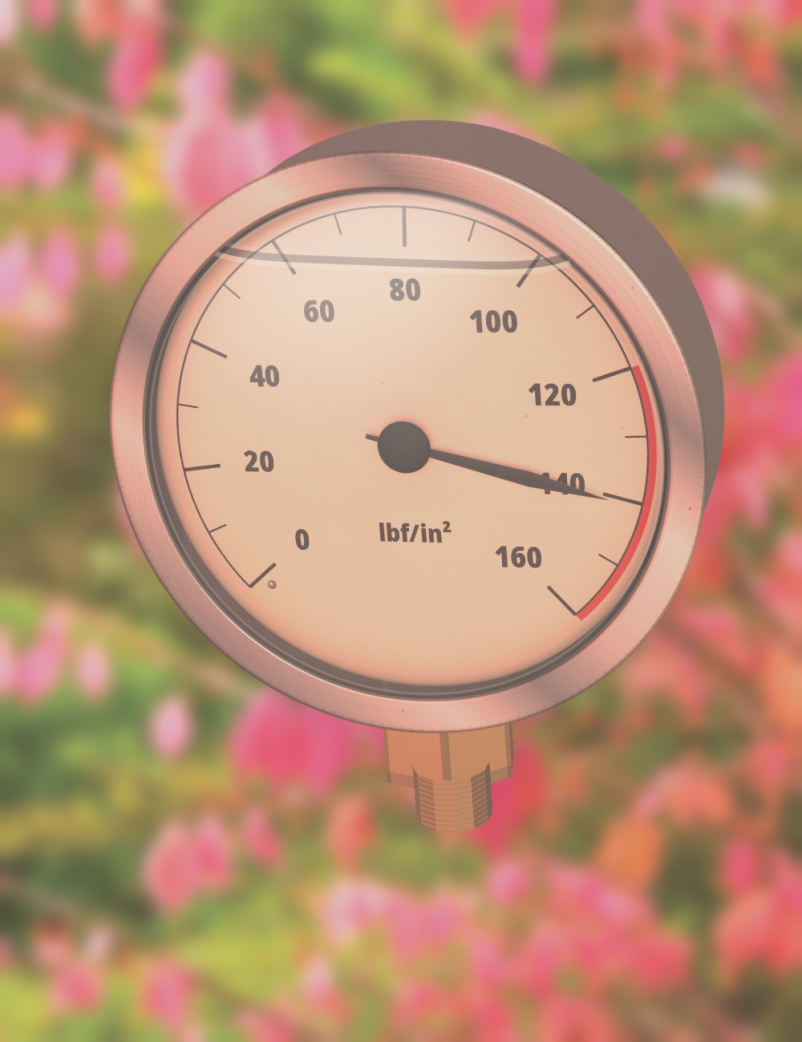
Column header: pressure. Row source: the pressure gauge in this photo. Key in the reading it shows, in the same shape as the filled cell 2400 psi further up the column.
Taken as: 140 psi
